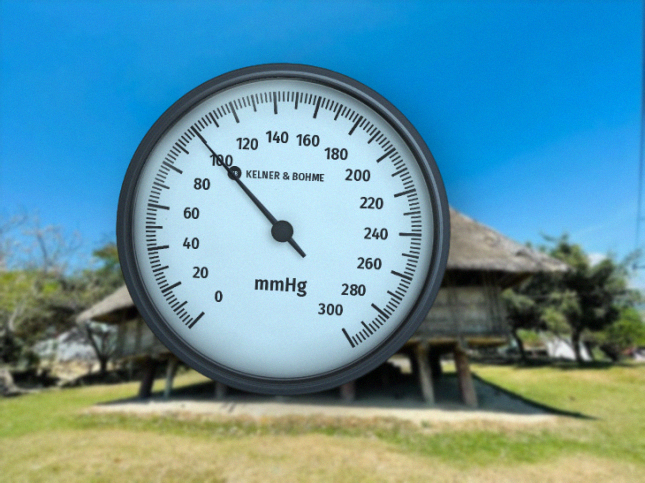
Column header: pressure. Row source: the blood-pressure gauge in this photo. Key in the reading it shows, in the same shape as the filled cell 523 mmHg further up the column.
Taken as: 100 mmHg
